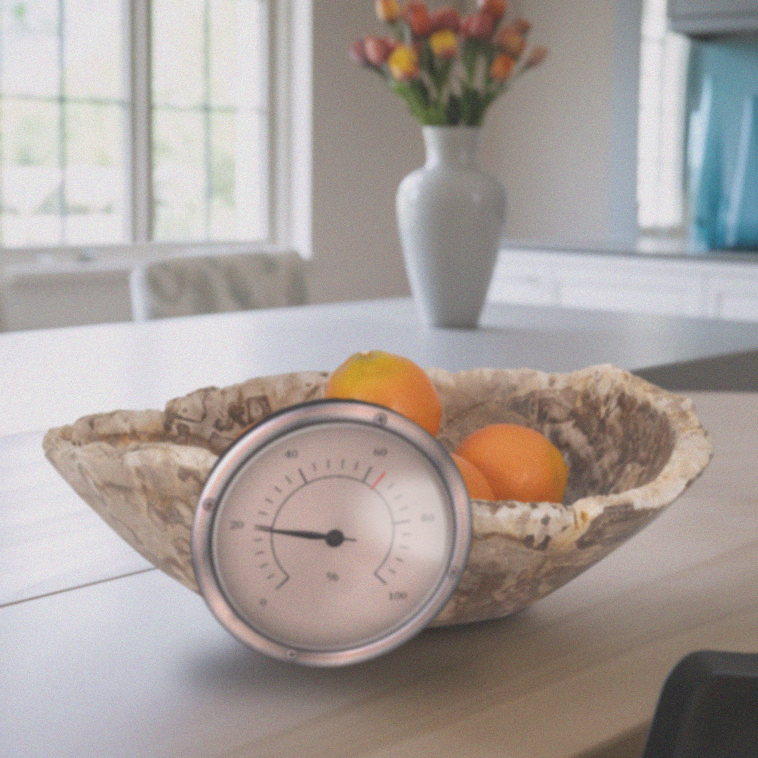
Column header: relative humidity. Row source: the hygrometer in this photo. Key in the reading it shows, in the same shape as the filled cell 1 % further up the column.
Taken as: 20 %
